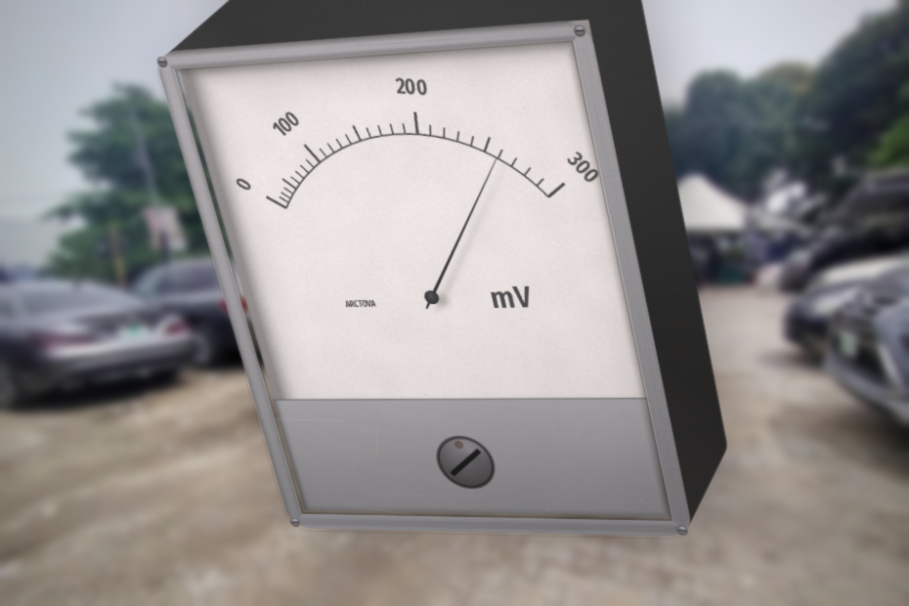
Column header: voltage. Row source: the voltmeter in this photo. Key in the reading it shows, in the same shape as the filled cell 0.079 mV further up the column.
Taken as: 260 mV
